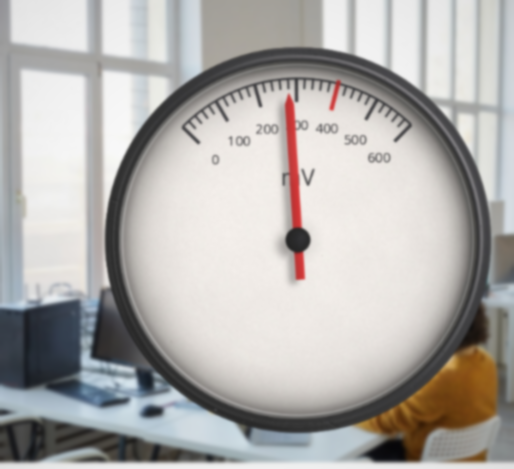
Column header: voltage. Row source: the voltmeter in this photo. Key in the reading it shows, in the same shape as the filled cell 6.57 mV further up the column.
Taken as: 280 mV
